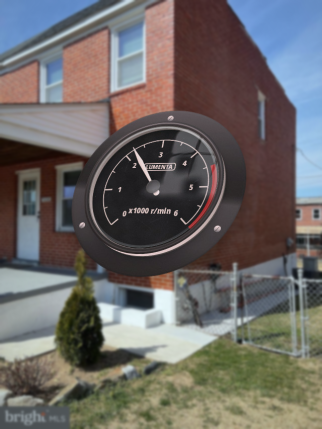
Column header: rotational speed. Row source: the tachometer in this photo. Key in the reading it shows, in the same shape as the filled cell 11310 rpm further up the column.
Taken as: 2250 rpm
